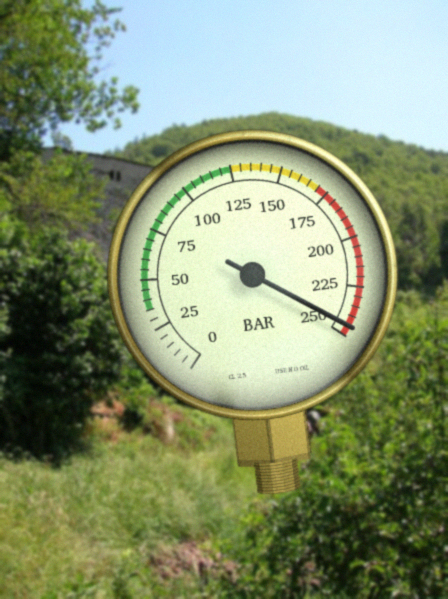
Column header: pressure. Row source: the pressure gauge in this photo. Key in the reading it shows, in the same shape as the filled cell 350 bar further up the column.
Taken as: 245 bar
